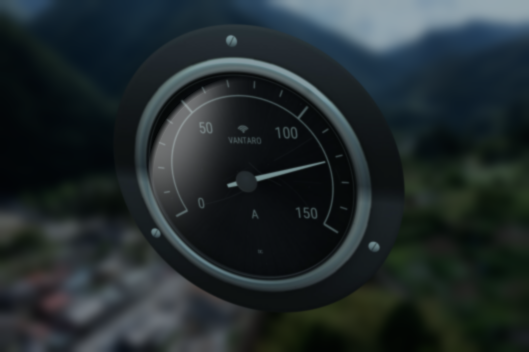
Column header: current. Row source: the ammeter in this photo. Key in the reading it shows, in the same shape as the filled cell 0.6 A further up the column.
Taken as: 120 A
